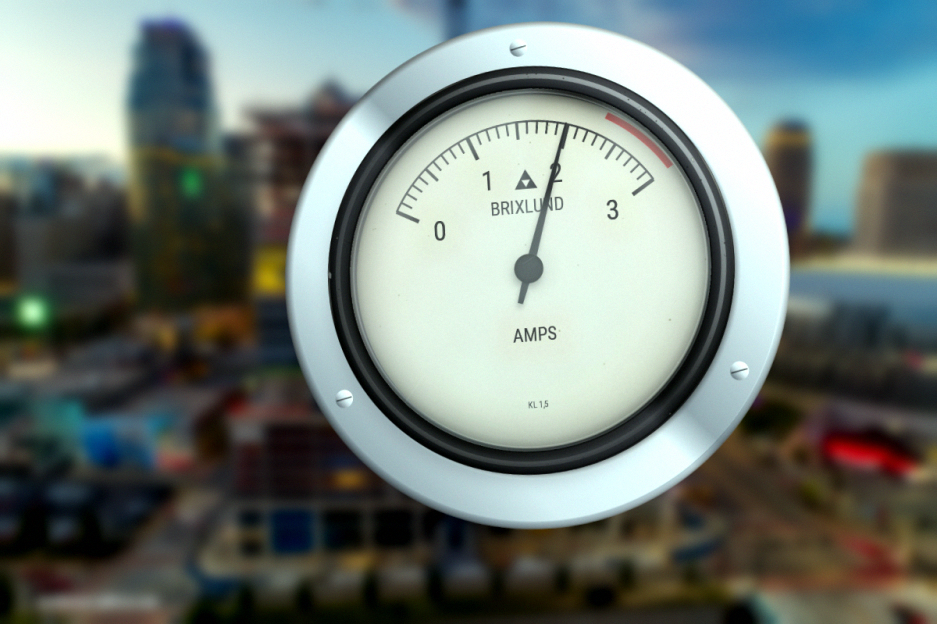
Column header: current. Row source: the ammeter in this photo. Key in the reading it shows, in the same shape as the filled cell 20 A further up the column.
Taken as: 2 A
